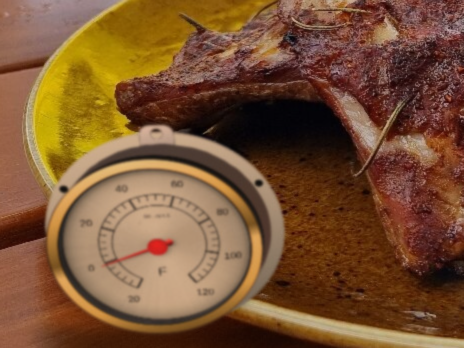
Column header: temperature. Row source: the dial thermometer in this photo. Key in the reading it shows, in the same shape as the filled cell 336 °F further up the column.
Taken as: 0 °F
